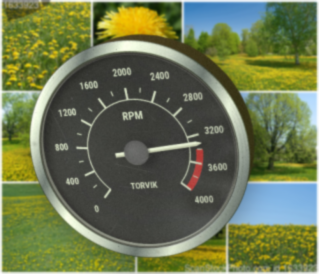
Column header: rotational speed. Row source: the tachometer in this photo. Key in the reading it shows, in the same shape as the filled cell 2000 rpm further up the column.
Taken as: 3300 rpm
